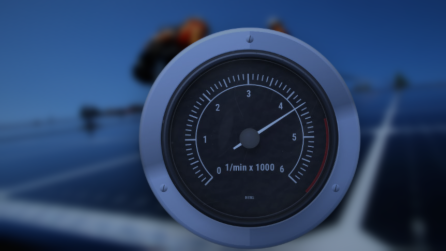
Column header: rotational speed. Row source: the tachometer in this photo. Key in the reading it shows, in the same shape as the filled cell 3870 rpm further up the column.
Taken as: 4300 rpm
